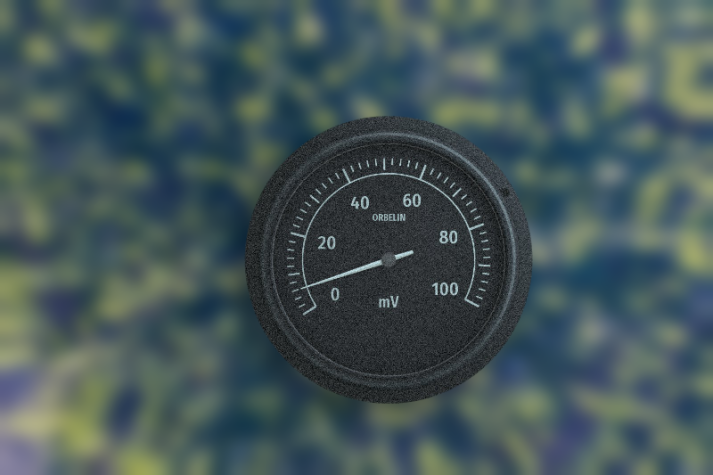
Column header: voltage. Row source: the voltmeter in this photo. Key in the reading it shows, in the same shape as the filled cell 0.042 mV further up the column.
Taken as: 6 mV
